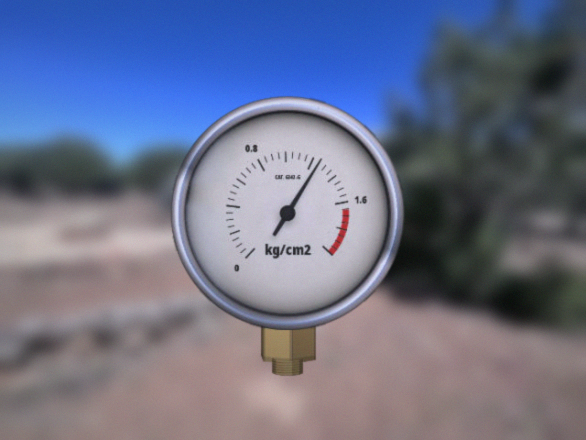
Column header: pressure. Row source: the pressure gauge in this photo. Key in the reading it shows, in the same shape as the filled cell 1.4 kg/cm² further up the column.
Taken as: 1.25 kg/cm²
